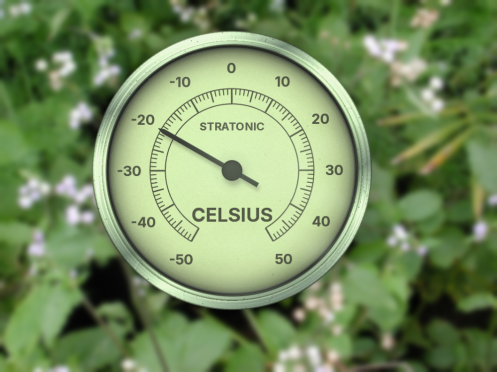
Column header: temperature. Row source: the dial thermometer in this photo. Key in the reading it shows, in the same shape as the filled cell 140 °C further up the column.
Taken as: -20 °C
